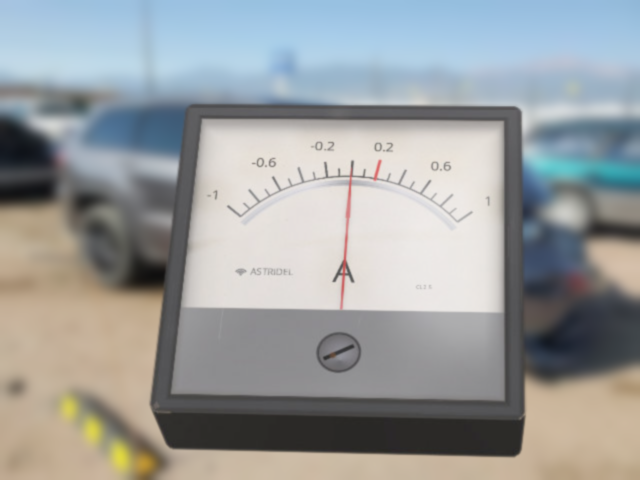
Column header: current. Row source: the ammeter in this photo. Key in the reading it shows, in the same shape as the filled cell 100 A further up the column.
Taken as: 0 A
